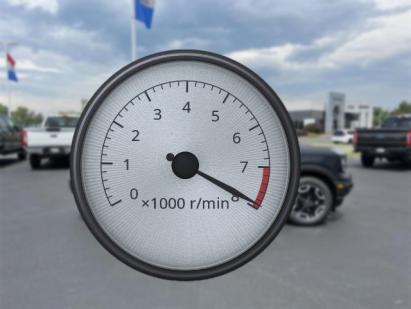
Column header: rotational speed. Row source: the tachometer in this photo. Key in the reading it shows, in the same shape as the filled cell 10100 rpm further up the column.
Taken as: 7900 rpm
